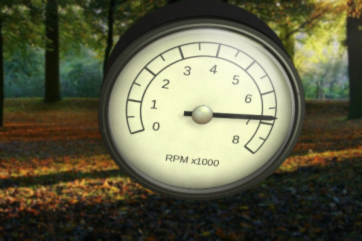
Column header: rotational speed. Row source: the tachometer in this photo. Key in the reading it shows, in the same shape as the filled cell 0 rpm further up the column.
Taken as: 6750 rpm
